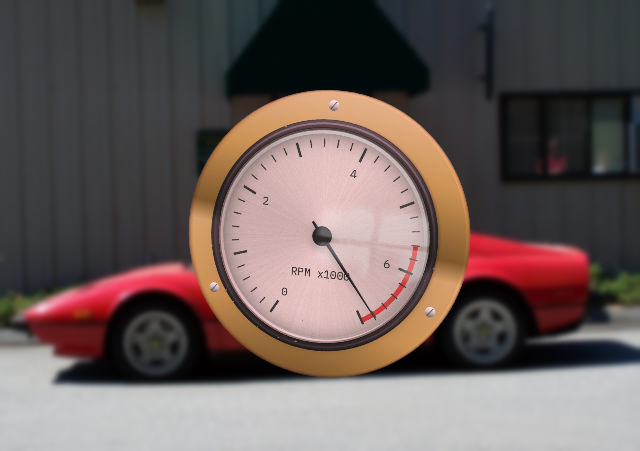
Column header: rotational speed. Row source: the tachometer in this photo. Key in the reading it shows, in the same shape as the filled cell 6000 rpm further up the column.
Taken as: 6800 rpm
